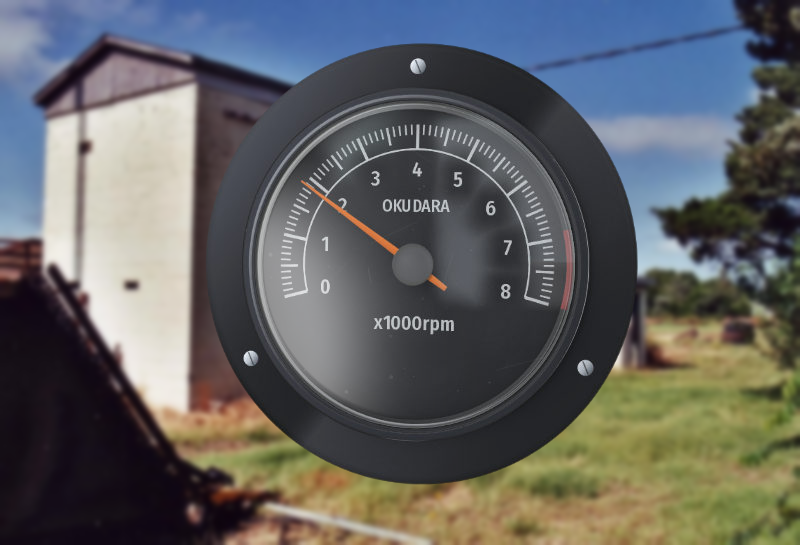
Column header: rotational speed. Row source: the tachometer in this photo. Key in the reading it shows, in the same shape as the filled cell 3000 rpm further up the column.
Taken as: 1900 rpm
